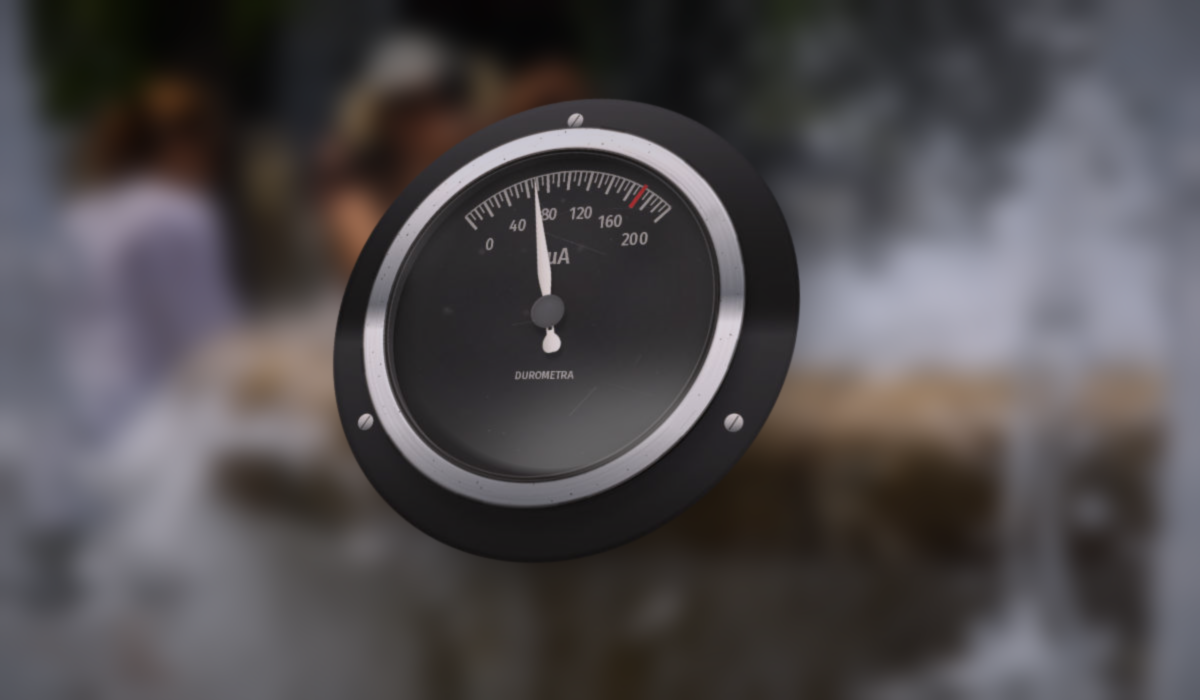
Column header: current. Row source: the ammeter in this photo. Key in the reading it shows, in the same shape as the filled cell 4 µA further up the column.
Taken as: 70 µA
